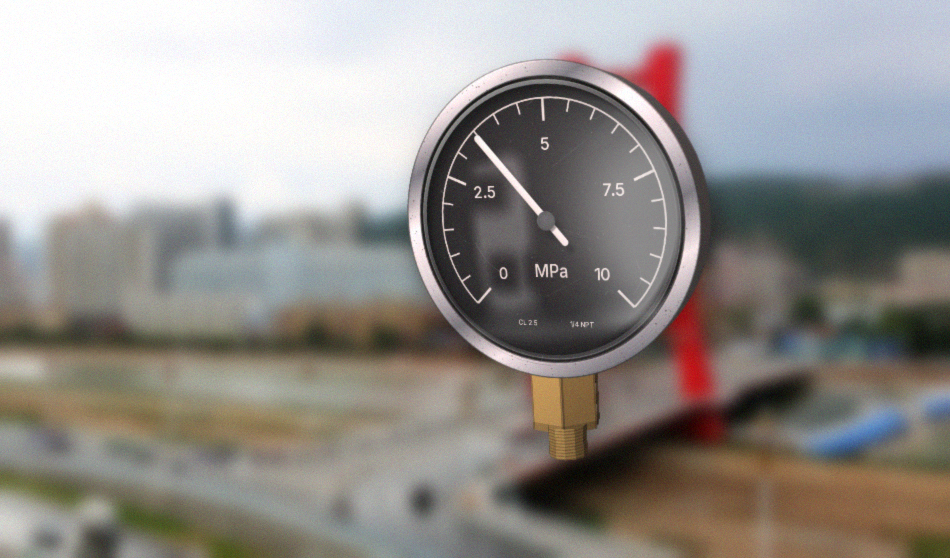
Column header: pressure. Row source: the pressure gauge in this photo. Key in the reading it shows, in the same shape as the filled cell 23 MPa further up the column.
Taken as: 3.5 MPa
